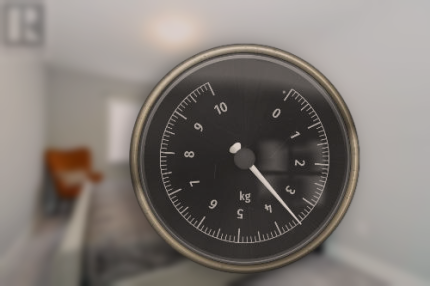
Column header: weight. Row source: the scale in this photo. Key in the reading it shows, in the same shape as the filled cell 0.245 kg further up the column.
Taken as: 3.5 kg
